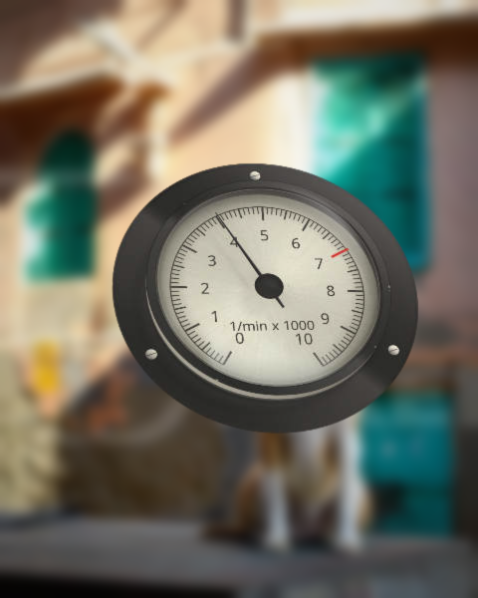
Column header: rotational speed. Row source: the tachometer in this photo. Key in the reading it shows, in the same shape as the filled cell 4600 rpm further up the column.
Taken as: 4000 rpm
